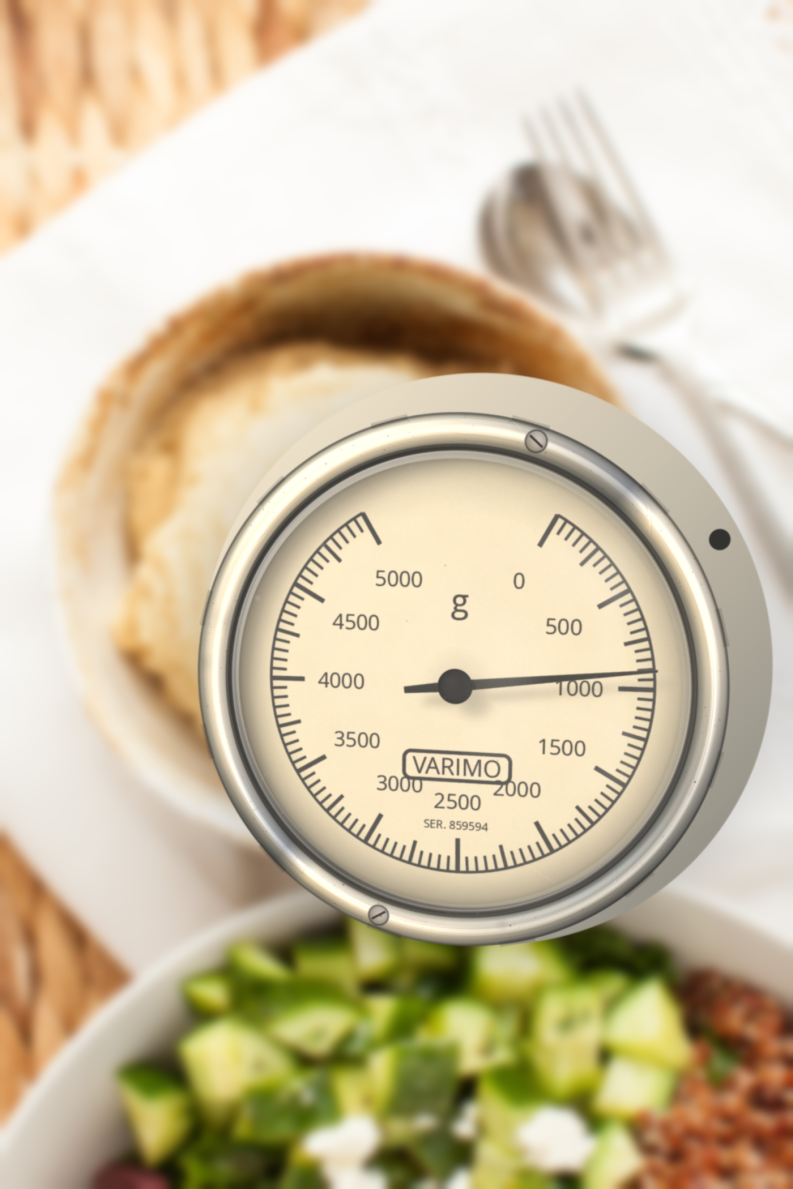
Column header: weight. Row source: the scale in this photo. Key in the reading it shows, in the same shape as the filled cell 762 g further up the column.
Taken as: 900 g
